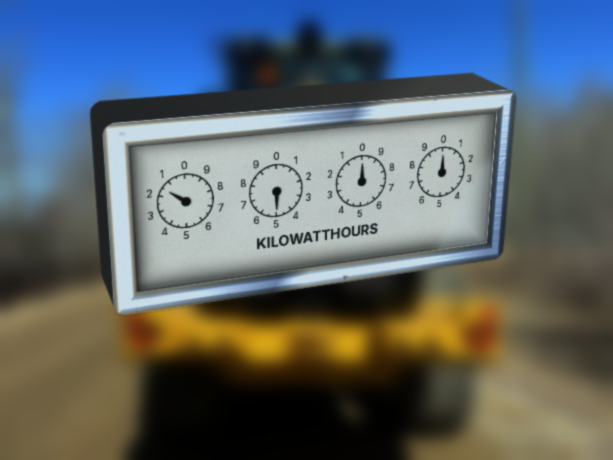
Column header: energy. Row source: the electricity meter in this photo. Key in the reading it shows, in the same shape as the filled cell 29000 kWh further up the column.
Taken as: 1500 kWh
